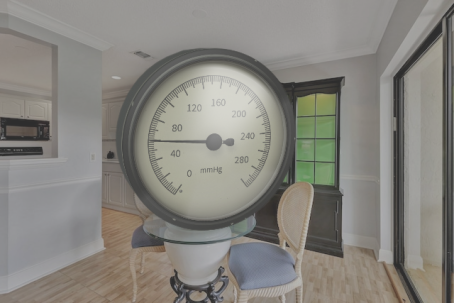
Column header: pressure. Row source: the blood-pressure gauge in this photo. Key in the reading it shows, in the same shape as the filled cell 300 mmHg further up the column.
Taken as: 60 mmHg
